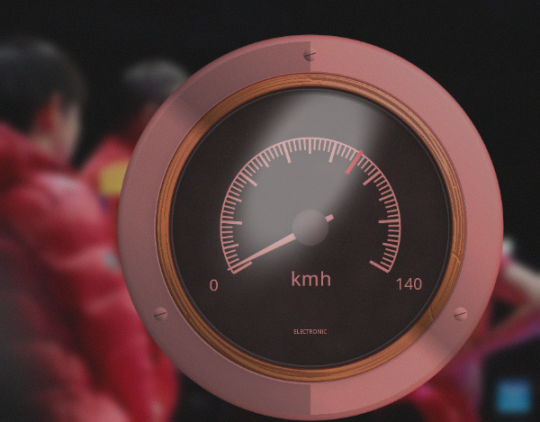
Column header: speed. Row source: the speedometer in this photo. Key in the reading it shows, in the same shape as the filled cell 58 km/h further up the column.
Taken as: 2 km/h
